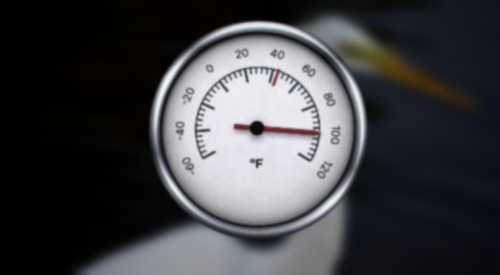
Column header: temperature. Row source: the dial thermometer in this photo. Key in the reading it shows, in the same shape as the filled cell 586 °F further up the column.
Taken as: 100 °F
